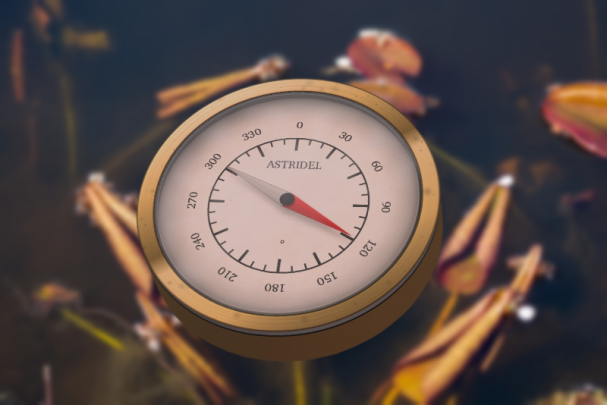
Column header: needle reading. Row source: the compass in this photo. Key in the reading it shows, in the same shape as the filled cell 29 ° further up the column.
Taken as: 120 °
